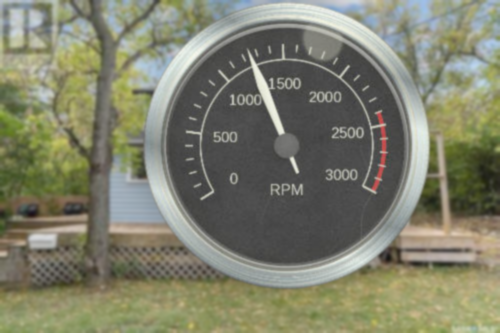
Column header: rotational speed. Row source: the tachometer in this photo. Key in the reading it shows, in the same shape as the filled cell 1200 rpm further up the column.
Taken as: 1250 rpm
